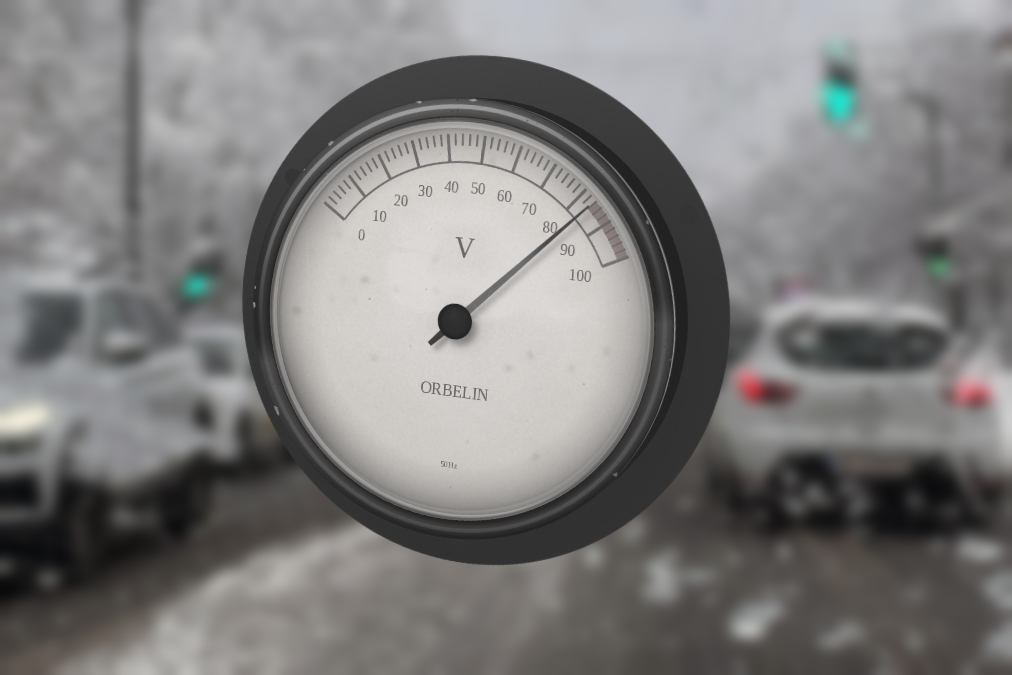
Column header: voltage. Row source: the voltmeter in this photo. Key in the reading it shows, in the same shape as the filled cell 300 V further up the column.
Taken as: 84 V
